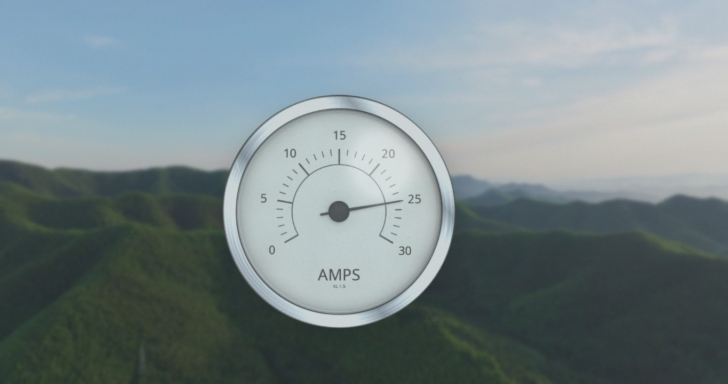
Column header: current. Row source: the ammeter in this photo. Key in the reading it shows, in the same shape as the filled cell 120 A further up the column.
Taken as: 25 A
